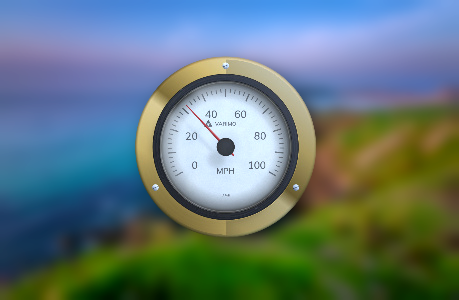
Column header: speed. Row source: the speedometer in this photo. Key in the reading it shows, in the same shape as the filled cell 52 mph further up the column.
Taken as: 32 mph
